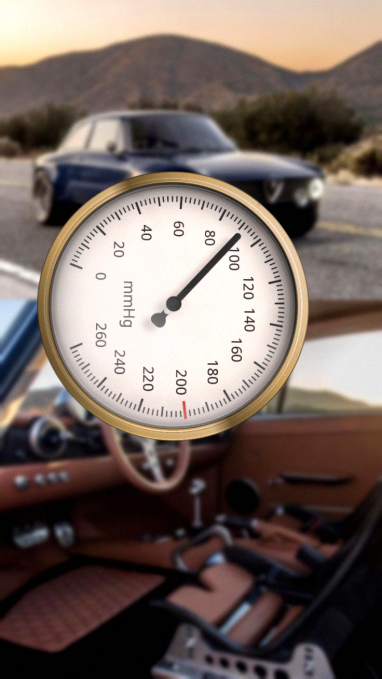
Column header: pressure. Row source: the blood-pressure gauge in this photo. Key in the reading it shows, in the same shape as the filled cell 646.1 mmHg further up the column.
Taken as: 92 mmHg
